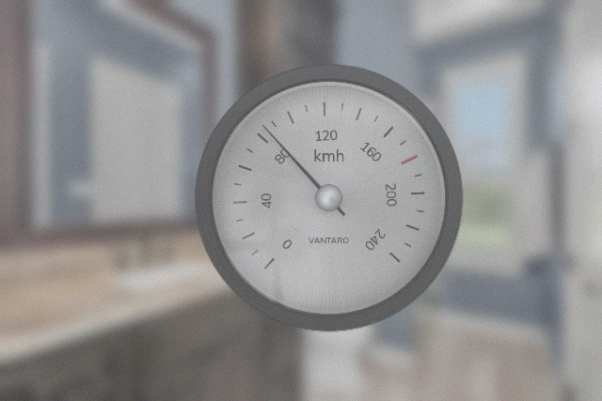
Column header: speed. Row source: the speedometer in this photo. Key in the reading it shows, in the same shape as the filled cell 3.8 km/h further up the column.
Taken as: 85 km/h
